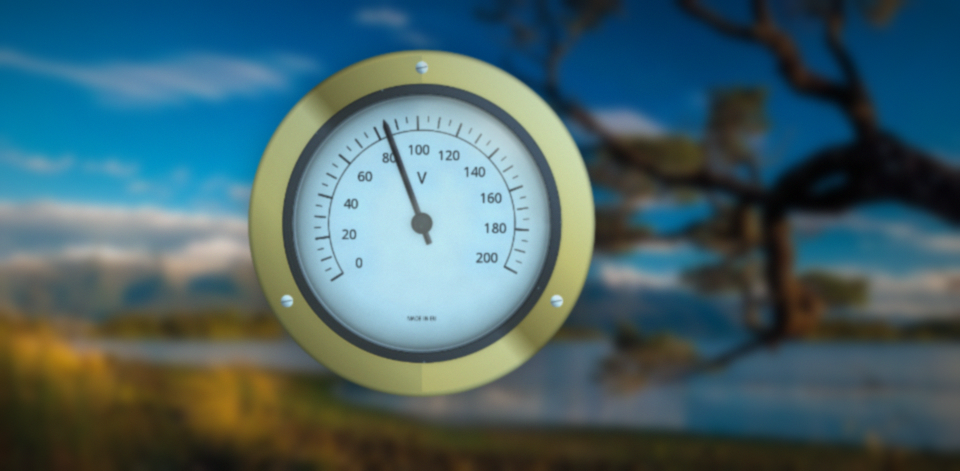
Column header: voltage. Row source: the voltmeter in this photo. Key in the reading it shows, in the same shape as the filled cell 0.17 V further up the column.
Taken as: 85 V
